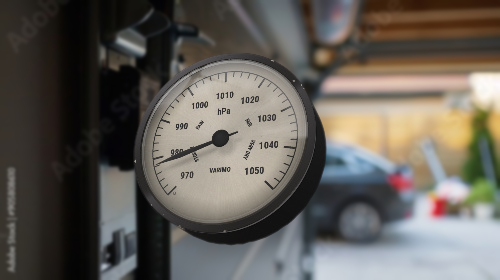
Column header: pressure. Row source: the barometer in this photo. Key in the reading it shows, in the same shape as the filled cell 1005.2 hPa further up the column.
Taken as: 978 hPa
